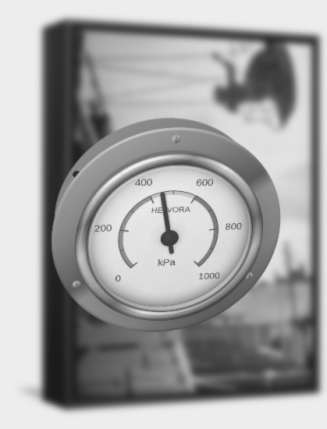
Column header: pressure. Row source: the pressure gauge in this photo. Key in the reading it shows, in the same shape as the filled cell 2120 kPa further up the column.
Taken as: 450 kPa
